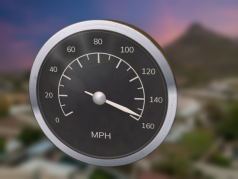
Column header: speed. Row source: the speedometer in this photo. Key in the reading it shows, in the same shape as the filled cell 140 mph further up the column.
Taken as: 155 mph
